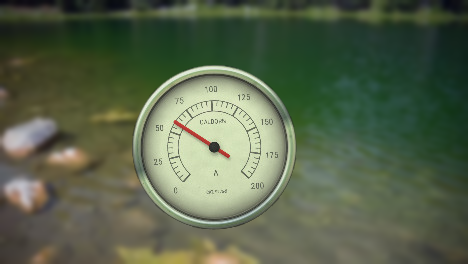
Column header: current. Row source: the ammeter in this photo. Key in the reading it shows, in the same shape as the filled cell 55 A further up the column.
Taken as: 60 A
